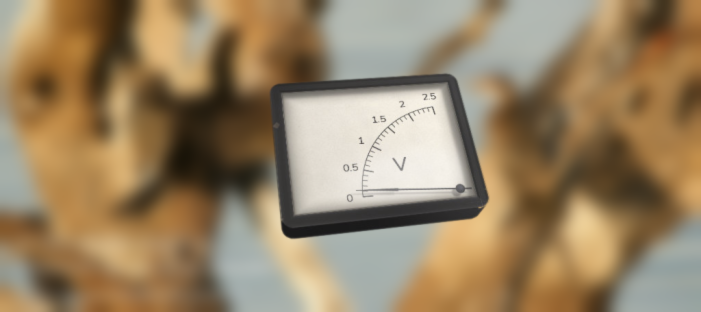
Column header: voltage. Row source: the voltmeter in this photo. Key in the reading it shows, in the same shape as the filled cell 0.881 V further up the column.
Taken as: 0.1 V
